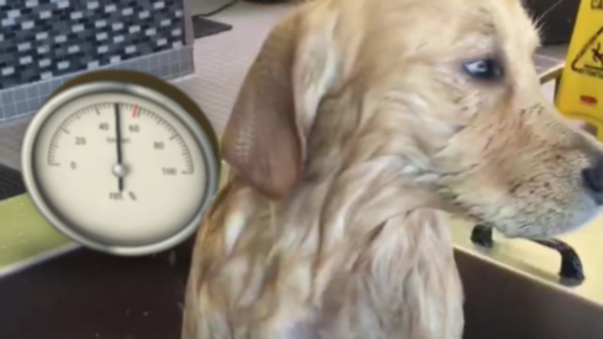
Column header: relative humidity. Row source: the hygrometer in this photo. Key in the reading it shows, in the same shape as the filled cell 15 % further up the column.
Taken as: 50 %
